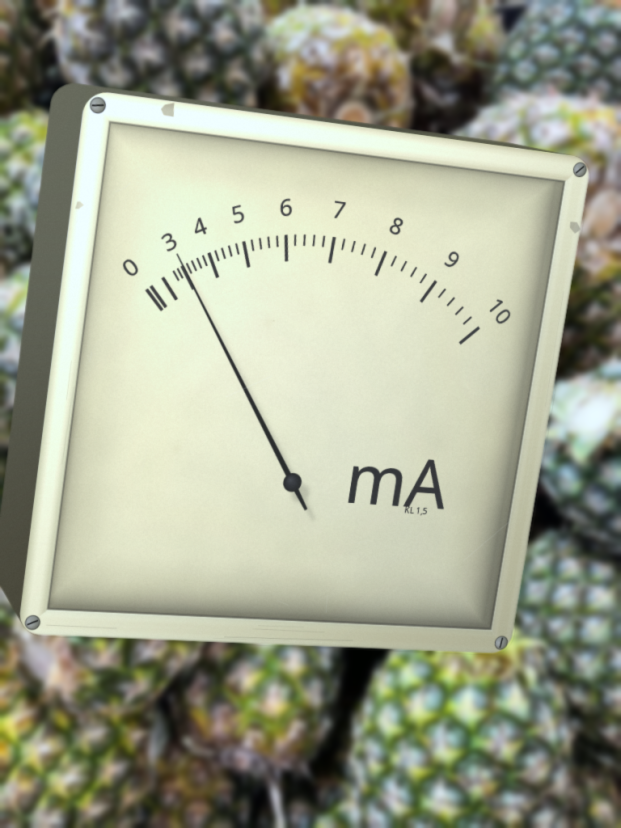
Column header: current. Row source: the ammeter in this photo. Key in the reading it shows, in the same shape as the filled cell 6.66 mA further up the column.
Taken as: 3 mA
